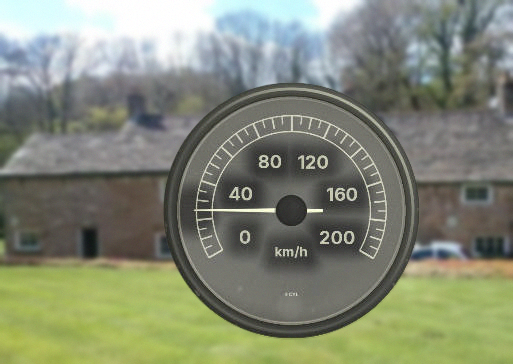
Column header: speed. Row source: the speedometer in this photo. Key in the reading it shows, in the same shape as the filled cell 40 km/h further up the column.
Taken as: 25 km/h
